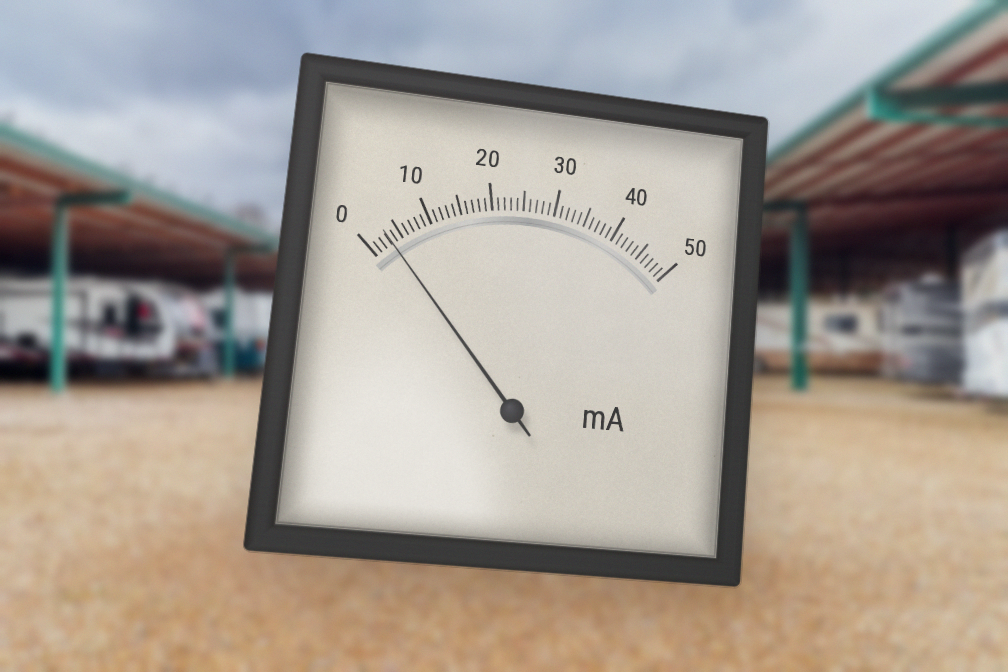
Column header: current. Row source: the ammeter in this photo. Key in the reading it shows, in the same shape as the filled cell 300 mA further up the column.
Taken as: 3 mA
